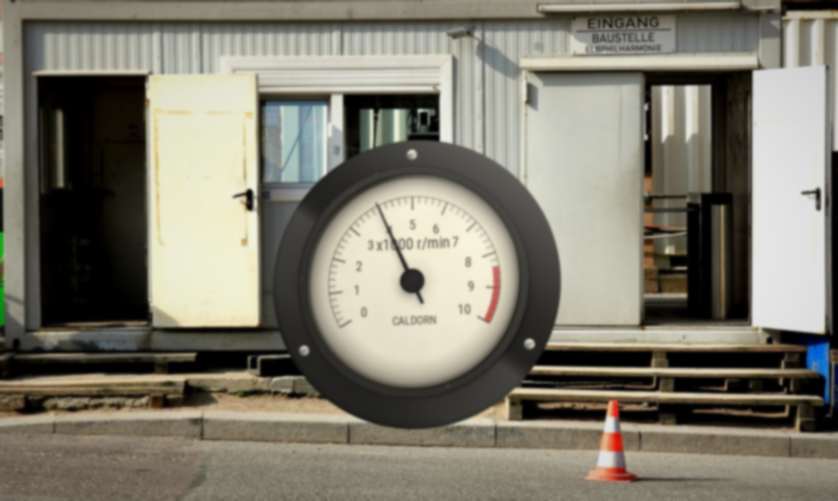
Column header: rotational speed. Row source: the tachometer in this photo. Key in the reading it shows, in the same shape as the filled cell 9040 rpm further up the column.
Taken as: 4000 rpm
